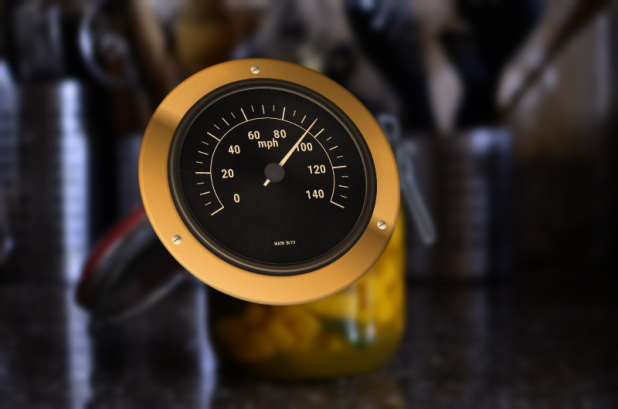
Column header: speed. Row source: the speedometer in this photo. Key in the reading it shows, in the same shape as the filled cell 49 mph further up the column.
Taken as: 95 mph
